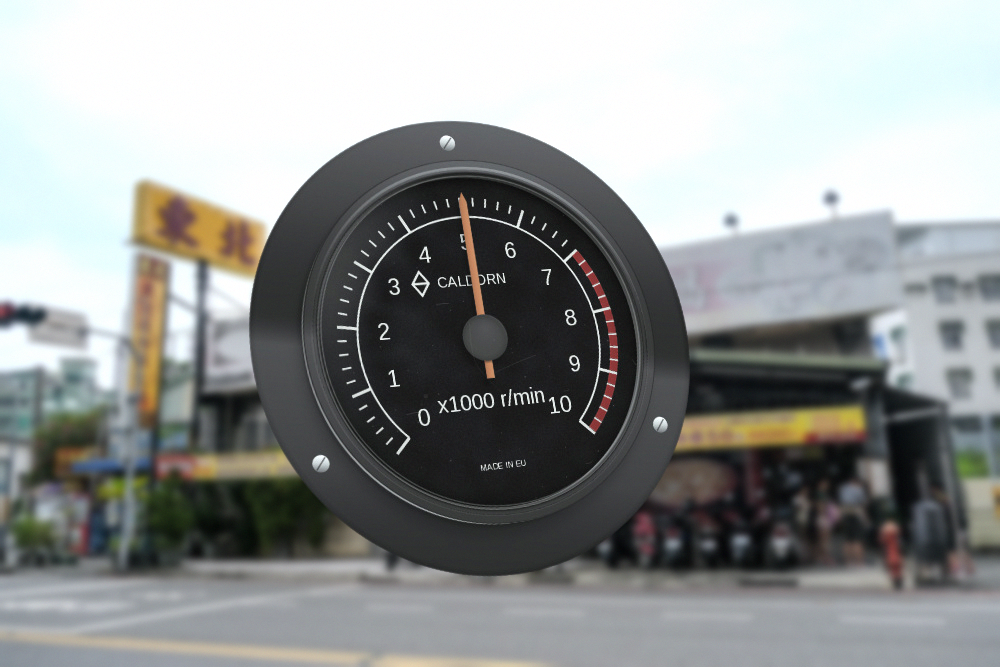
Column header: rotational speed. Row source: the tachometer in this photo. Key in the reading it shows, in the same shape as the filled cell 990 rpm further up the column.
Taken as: 5000 rpm
